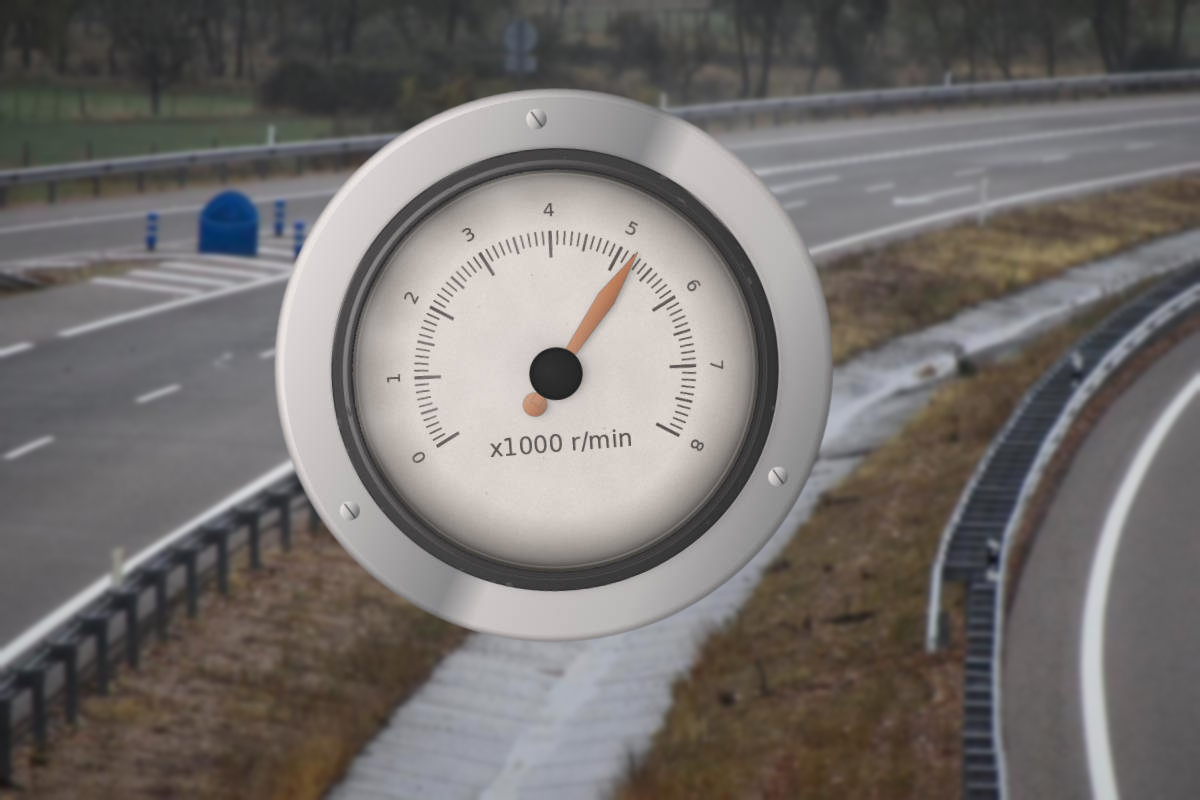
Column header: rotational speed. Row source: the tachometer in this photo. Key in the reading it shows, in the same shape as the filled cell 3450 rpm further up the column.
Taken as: 5200 rpm
